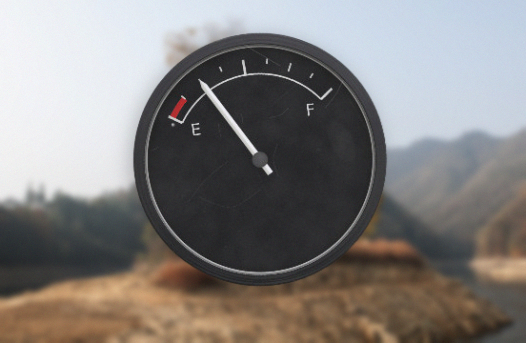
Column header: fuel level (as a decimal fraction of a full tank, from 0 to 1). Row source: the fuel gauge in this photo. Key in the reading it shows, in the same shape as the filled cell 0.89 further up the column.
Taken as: 0.25
